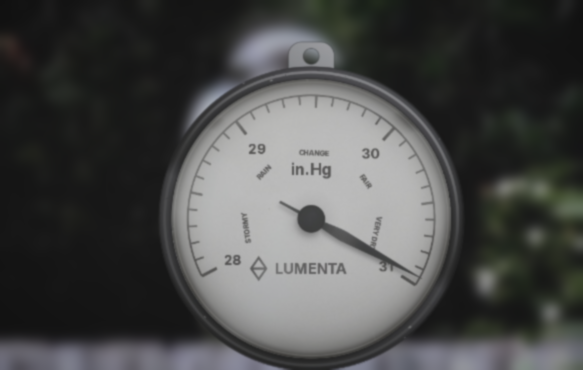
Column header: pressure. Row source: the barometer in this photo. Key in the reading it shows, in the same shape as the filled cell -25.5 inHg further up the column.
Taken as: 30.95 inHg
